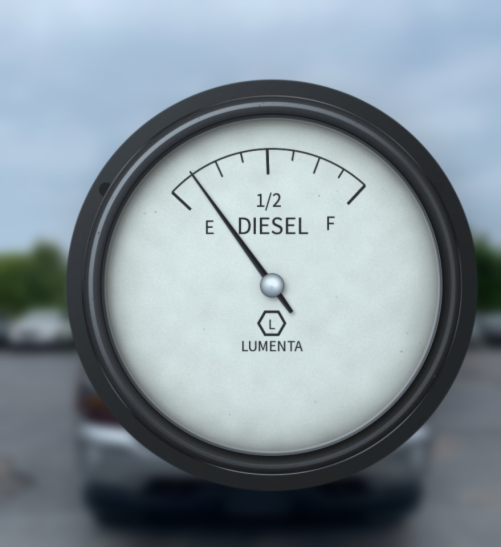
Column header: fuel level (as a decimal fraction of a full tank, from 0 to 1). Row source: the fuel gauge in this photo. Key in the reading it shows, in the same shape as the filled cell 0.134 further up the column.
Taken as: 0.125
